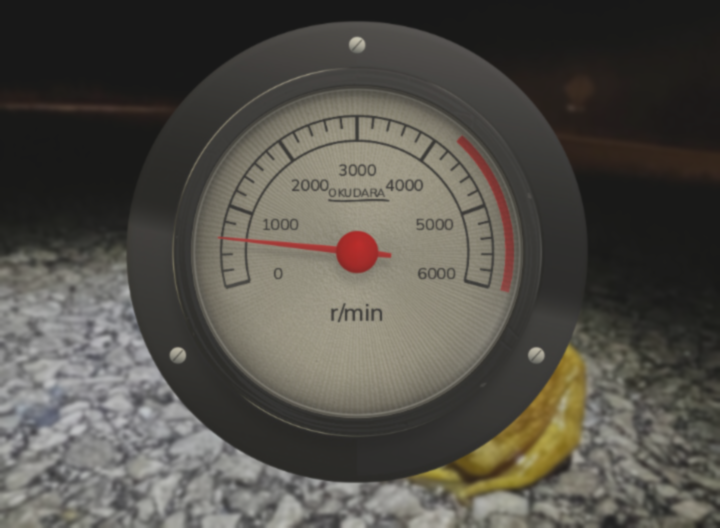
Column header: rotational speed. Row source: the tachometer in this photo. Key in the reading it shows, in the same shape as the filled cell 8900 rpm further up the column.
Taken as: 600 rpm
